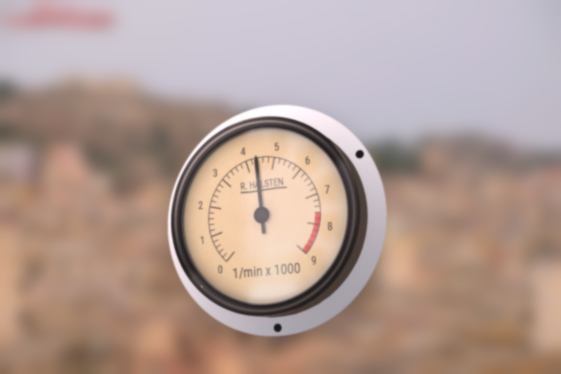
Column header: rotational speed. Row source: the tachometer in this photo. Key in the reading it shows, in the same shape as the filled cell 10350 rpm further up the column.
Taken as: 4400 rpm
